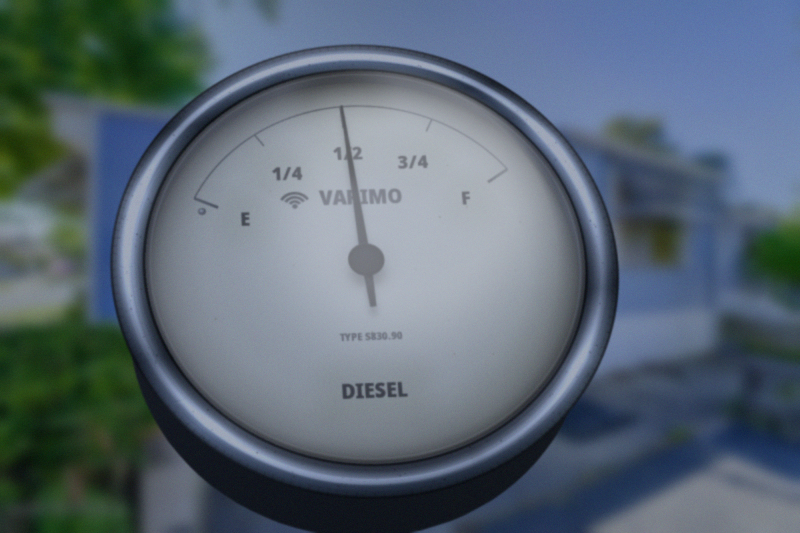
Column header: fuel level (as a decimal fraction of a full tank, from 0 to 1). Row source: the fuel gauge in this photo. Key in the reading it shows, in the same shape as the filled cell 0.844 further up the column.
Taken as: 0.5
